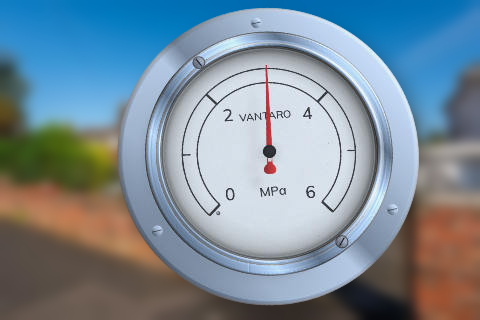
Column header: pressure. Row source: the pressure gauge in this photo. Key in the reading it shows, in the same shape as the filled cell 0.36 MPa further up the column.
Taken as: 3 MPa
